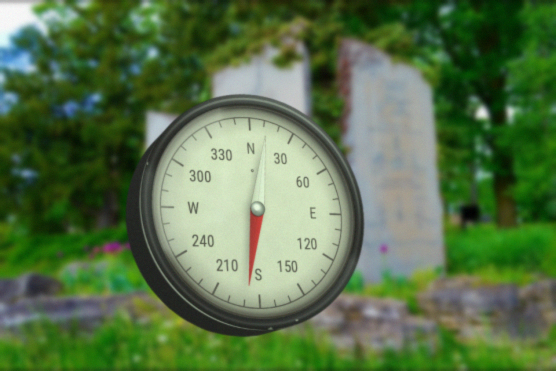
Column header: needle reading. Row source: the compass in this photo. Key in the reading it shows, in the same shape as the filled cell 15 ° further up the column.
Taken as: 190 °
